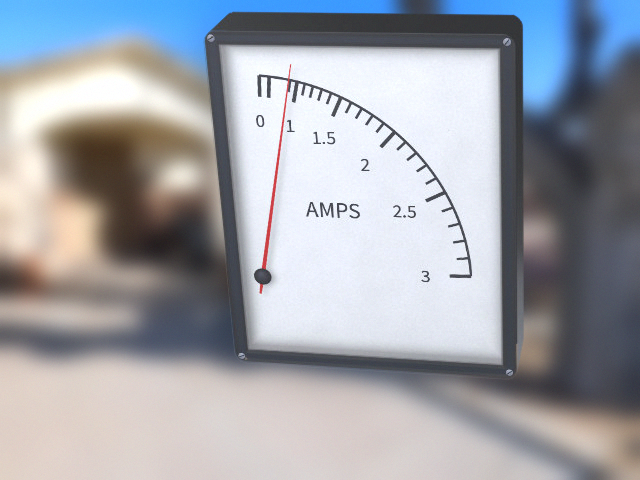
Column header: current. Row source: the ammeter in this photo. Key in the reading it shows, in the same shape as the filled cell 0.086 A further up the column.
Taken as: 0.9 A
